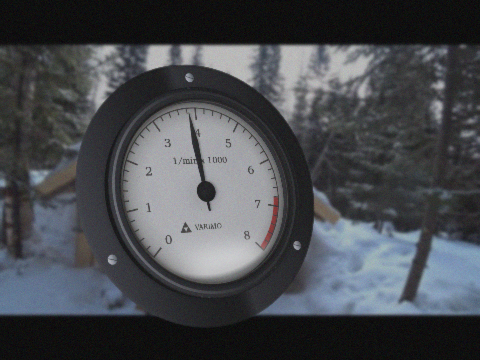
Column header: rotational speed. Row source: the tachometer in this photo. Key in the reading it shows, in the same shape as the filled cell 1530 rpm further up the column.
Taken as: 3800 rpm
